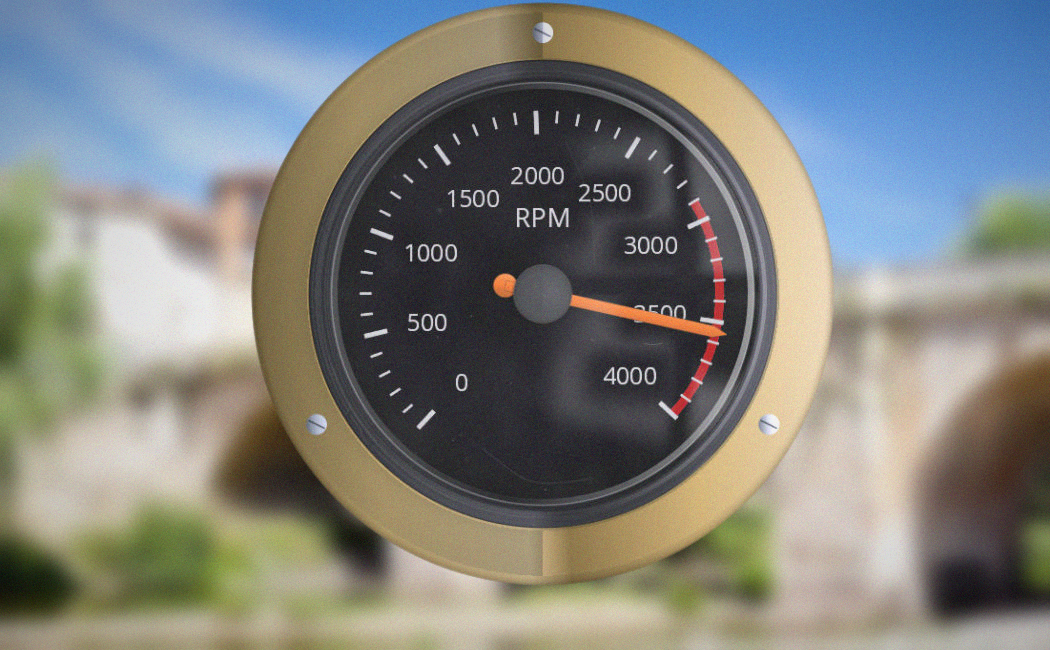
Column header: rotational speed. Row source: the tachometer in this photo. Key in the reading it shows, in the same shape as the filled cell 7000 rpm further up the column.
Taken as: 3550 rpm
